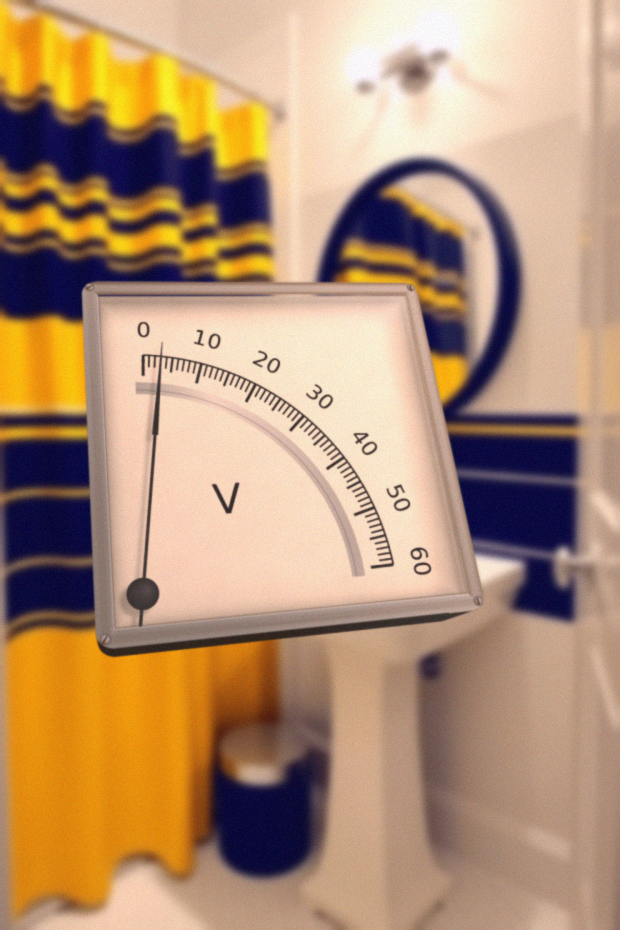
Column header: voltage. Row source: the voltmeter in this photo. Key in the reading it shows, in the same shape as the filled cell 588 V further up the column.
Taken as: 3 V
